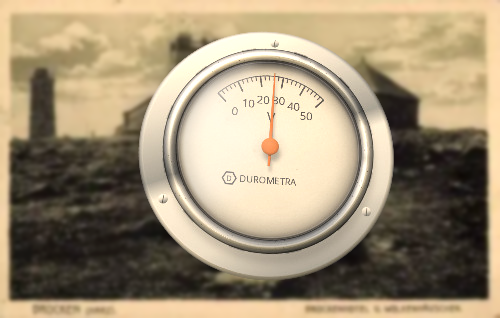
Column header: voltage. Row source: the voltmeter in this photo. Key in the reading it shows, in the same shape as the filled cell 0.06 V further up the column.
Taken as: 26 V
